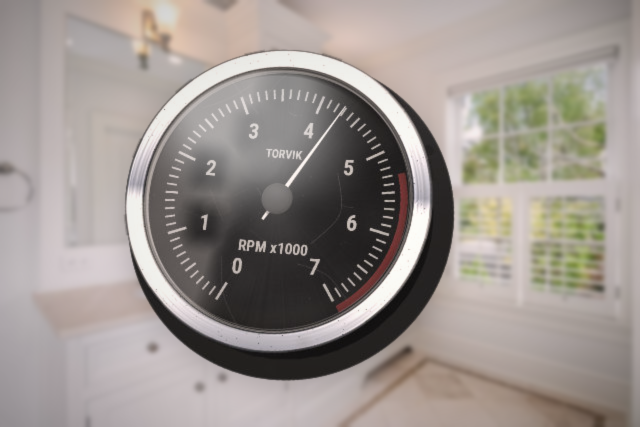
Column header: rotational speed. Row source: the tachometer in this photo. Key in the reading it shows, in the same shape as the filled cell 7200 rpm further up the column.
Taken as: 4300 rpm
